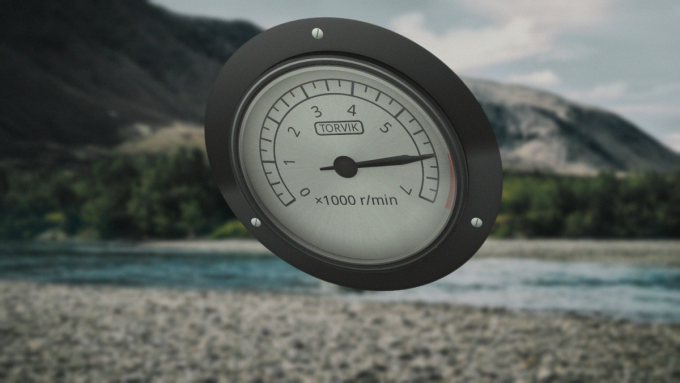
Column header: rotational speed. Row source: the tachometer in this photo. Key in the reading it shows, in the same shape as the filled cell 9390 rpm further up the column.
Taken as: 6000 rpm
